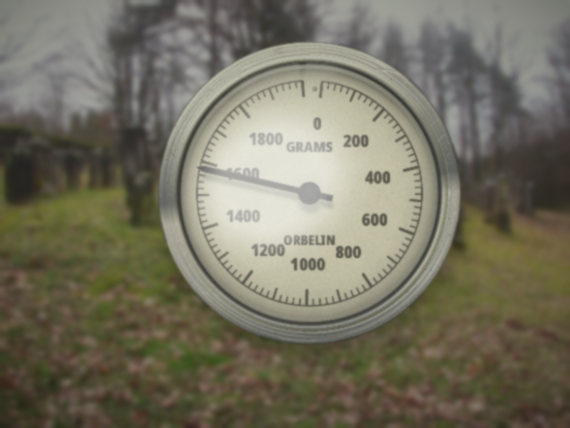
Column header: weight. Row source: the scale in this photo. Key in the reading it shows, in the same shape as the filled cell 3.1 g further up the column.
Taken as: 1580 g
